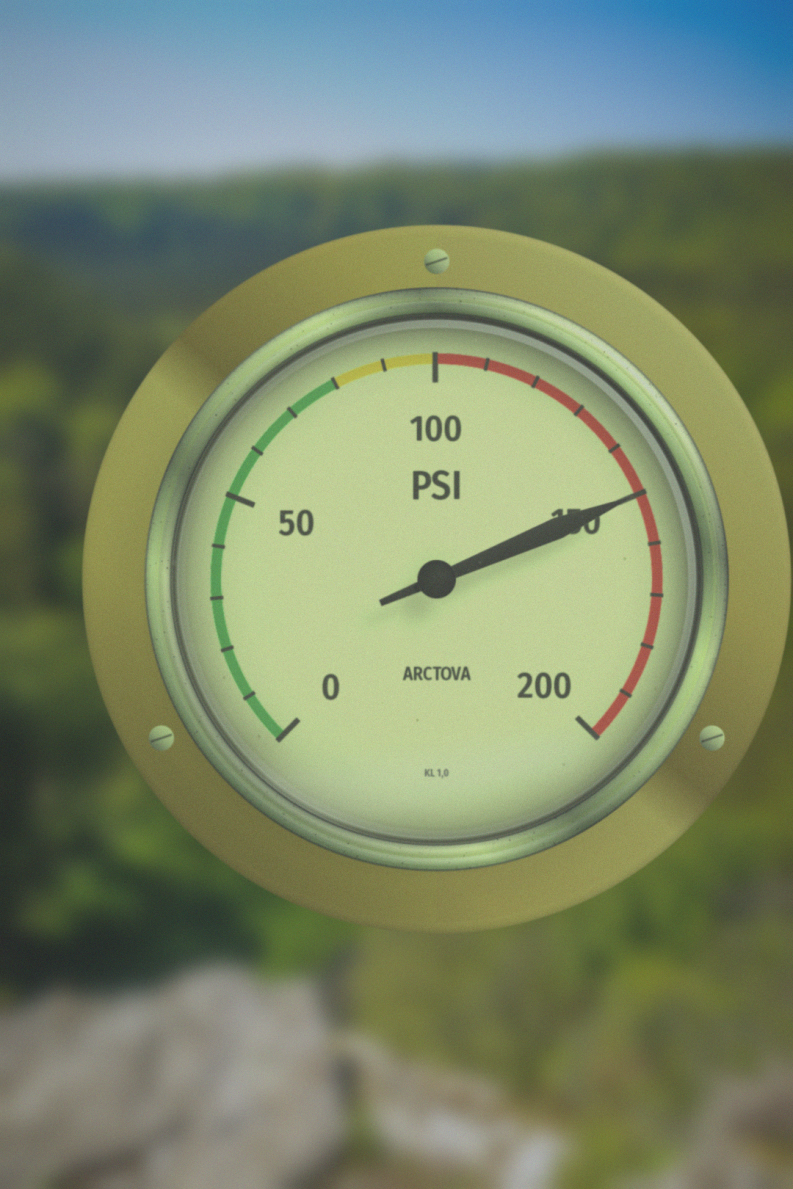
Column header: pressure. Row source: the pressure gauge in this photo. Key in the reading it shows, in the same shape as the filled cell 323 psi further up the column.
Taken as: 150 psi
